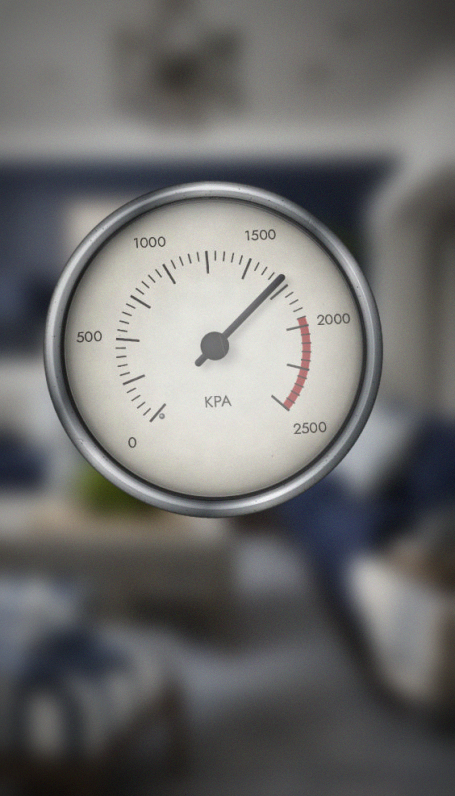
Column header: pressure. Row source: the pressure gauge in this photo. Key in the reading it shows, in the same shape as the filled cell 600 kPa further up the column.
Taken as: 1700 kPa
